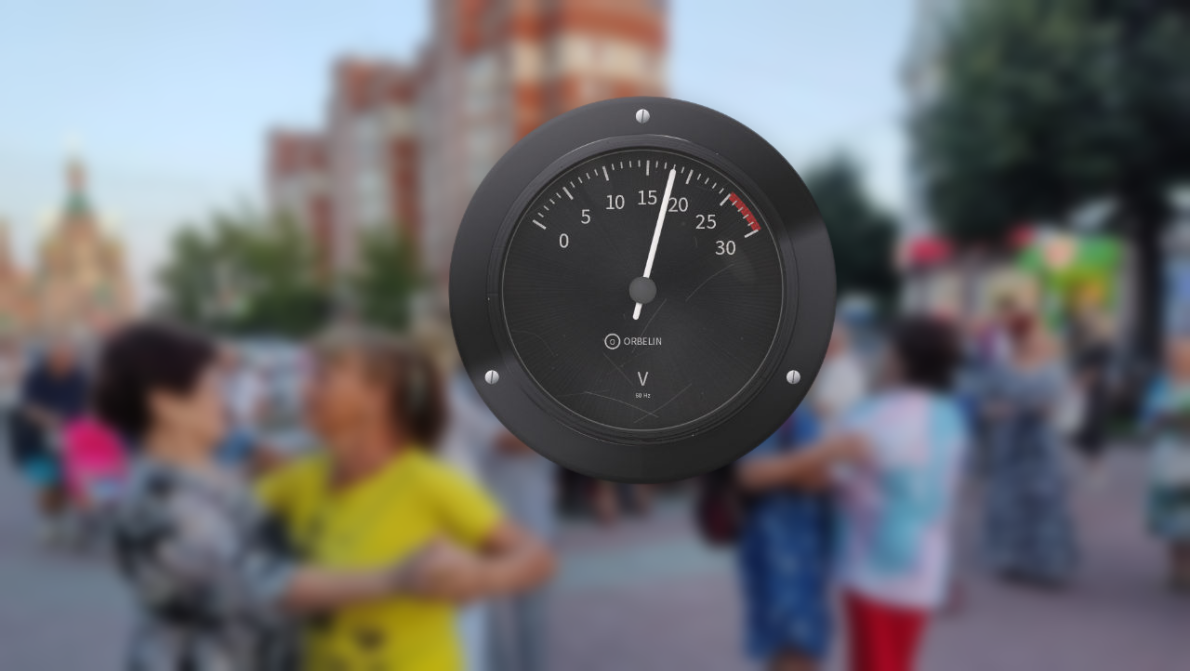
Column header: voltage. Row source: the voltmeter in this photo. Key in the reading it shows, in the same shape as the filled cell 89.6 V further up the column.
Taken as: 18 V
